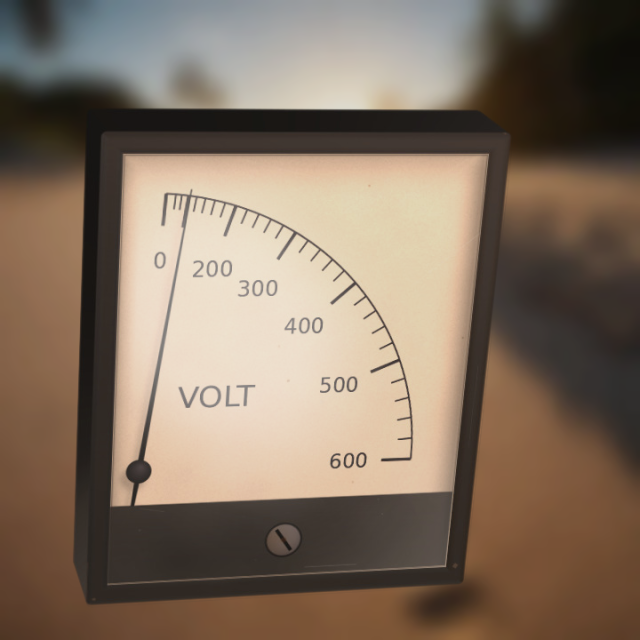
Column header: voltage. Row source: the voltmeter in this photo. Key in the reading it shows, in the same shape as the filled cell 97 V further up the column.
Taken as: 100 V
